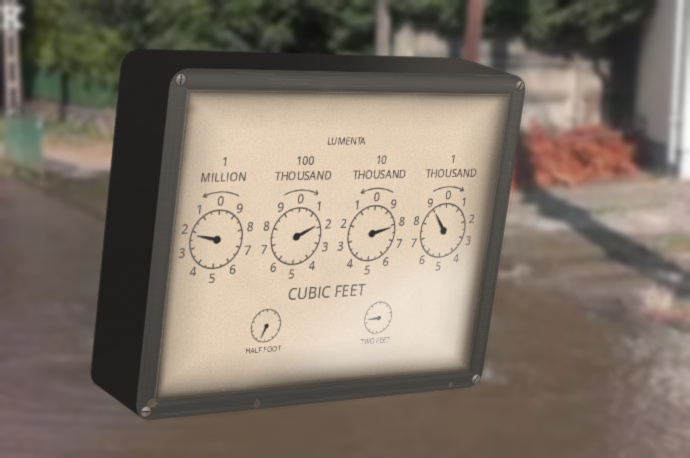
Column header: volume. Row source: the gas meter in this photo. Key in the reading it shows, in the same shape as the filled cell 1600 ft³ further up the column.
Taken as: 217900 ft³
